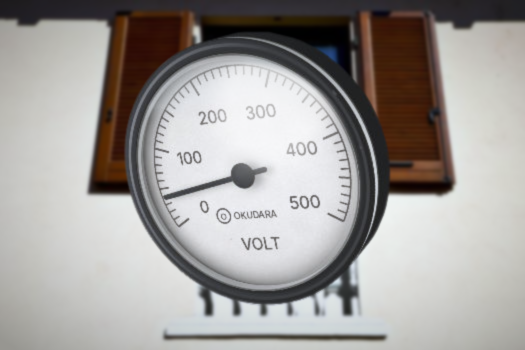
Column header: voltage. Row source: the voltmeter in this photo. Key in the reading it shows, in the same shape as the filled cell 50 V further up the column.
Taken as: 40 V
